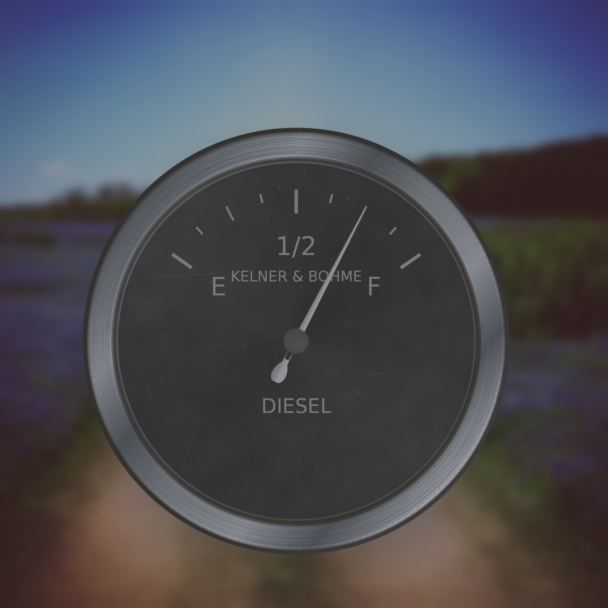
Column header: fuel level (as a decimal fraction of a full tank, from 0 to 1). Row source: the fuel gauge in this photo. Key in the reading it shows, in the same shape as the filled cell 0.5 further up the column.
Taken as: 0.75
